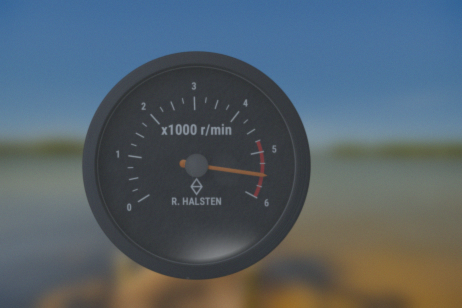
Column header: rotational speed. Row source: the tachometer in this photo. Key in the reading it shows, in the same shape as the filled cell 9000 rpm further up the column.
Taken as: 5500 rpm
